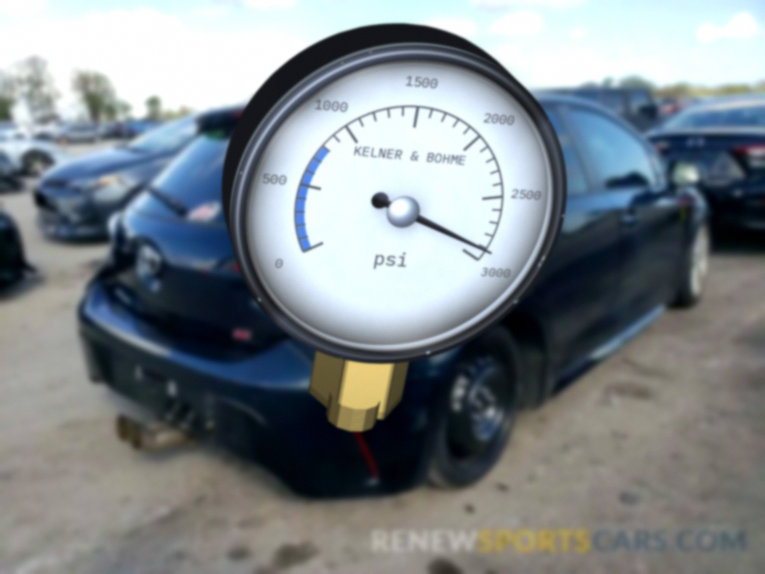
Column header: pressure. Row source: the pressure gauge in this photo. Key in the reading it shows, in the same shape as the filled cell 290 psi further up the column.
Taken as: 2900 psi
